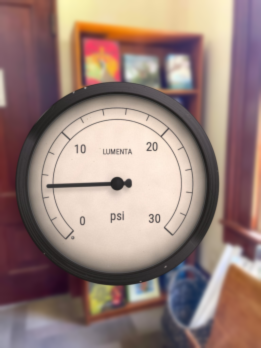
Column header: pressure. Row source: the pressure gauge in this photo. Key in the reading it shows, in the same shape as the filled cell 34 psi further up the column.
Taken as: 5 psi
